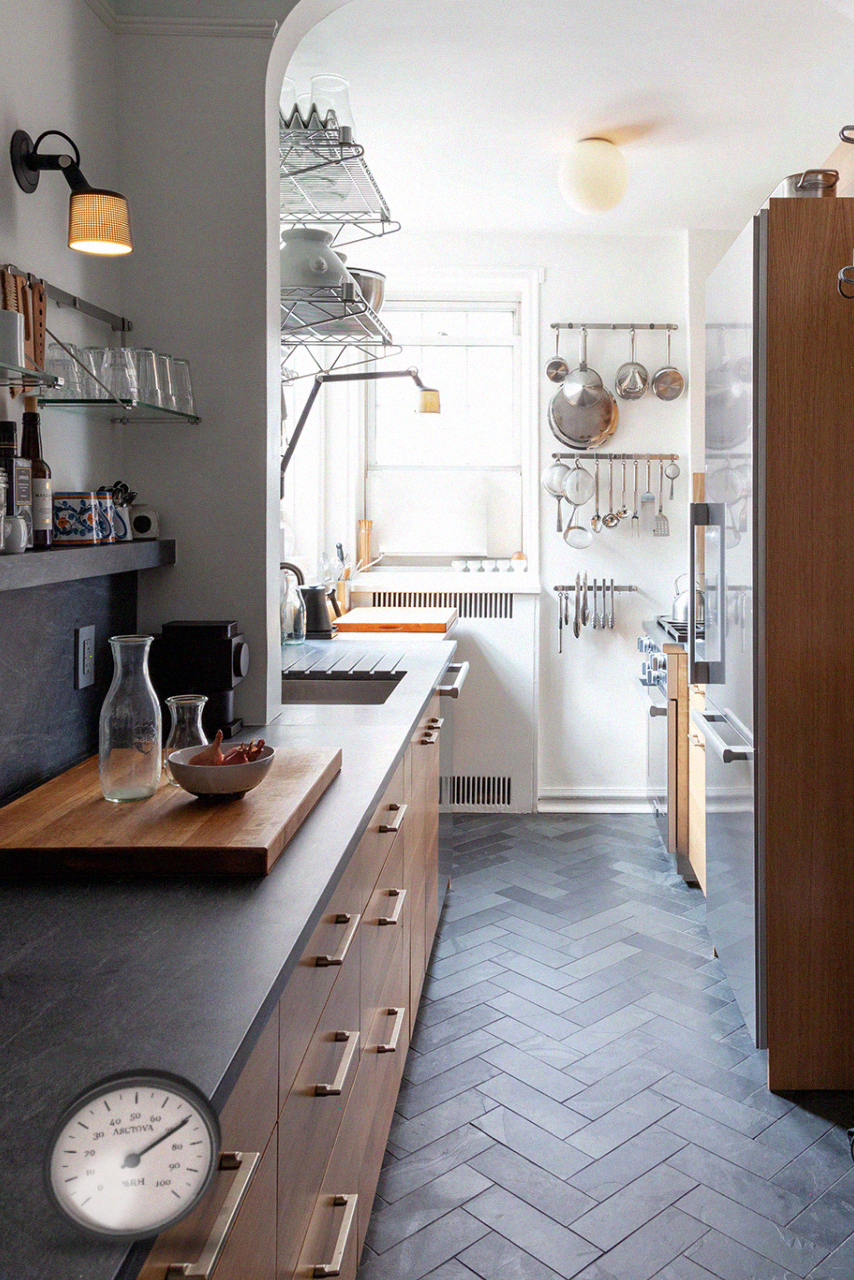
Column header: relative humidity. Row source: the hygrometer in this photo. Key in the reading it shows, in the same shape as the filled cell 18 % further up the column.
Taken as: 70 %
